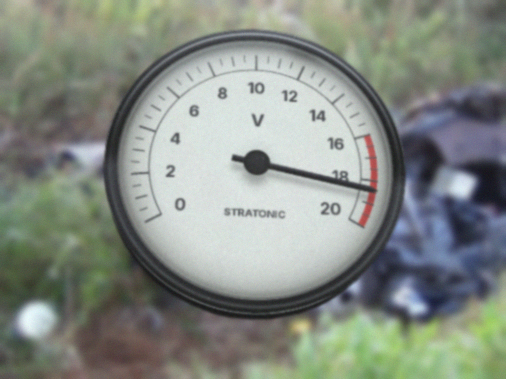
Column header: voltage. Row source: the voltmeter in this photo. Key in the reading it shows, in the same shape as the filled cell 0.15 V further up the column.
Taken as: 18.5 V
